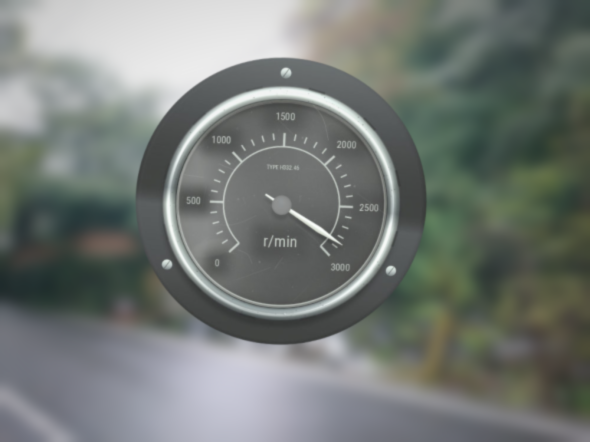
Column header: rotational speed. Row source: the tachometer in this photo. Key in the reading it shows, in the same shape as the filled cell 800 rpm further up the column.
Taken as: 2850 rpm
